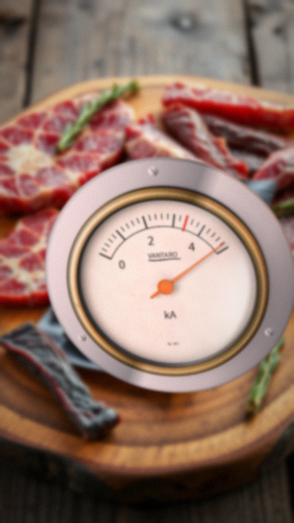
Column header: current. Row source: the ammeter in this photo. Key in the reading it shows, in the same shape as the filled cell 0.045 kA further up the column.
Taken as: 4.8 kA
